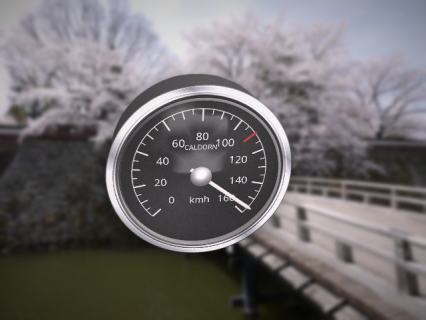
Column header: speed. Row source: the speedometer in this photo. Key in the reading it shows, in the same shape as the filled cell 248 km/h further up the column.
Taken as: 155 km/h
